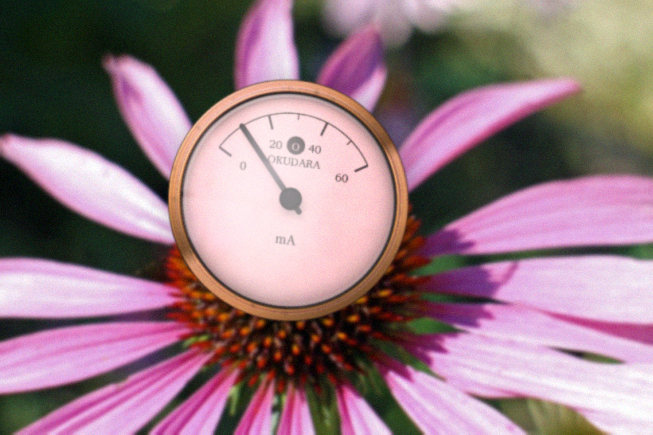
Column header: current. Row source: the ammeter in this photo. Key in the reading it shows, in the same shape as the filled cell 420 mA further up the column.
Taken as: 10 mA
